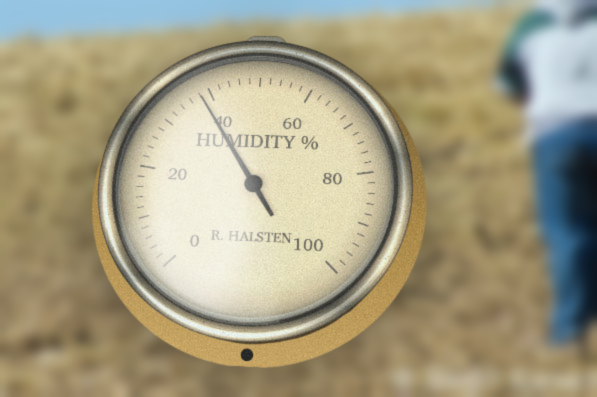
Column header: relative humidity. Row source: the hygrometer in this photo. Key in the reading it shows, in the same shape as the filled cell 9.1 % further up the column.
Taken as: 38 %
